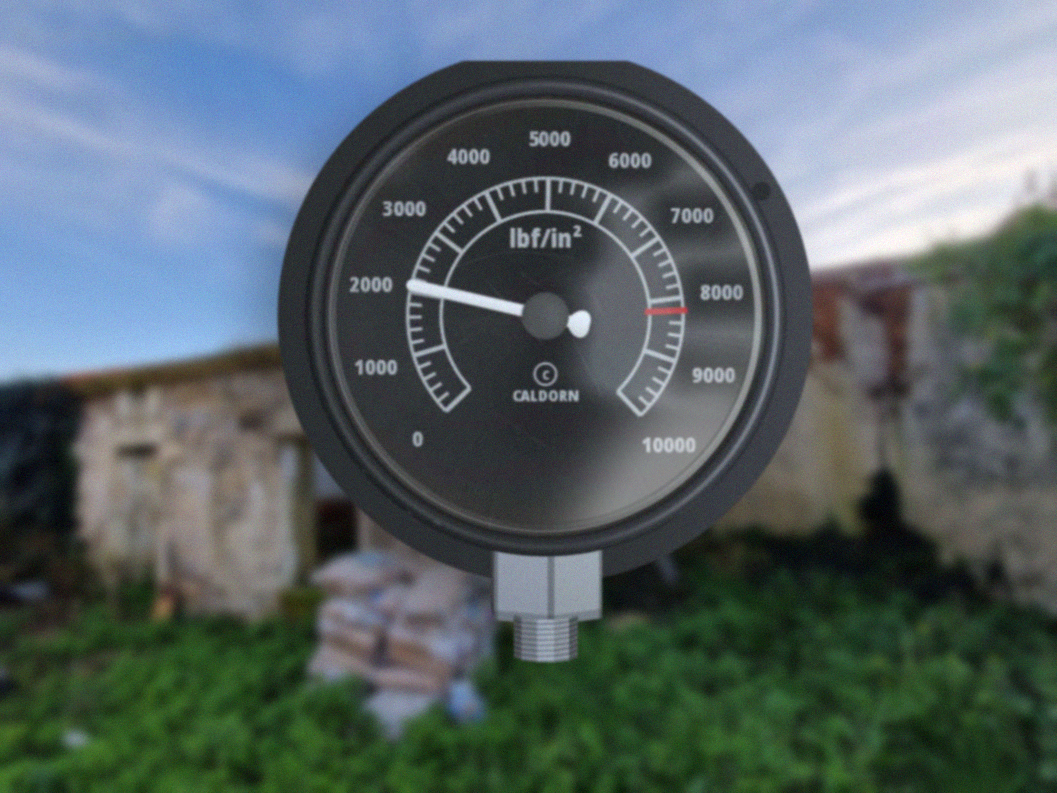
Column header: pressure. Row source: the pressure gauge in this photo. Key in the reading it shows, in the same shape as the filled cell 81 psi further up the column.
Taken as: 2100 psi
